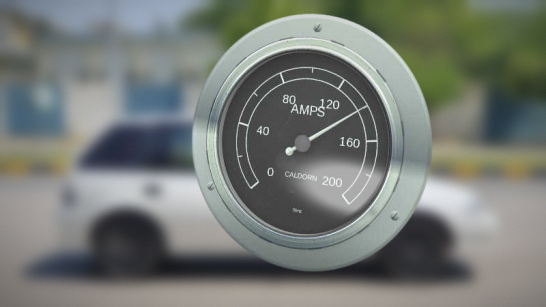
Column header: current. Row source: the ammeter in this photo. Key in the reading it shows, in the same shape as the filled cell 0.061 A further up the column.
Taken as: 140 A
